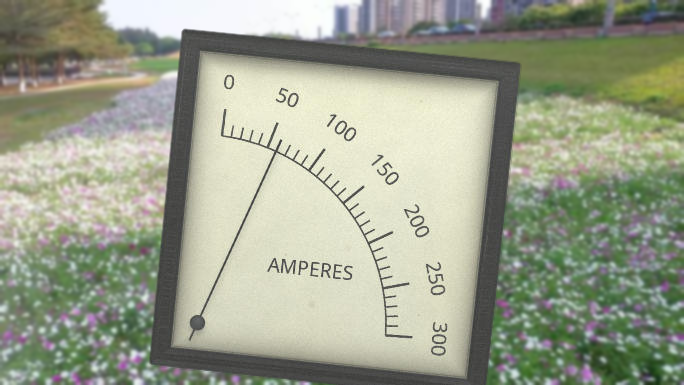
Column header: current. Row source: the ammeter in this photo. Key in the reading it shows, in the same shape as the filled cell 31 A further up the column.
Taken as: 60 A
